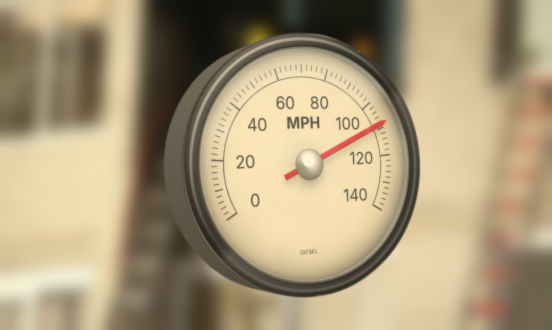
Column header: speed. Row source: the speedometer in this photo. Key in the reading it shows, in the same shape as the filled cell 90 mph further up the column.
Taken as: 108 mph
